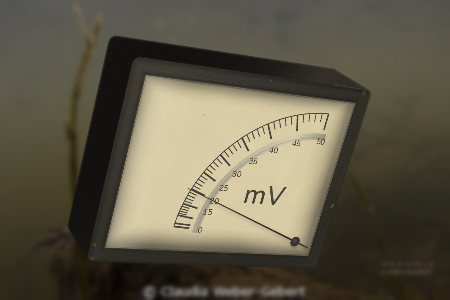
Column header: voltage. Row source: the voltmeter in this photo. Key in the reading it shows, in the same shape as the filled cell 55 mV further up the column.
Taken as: 20 mV
